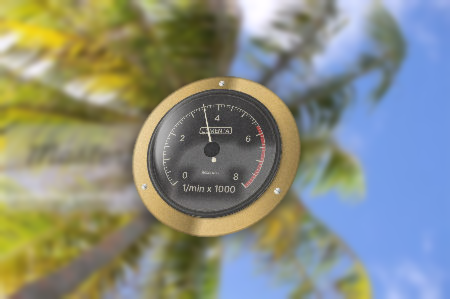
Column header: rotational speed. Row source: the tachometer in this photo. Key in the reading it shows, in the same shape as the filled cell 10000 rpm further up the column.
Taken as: 3500 rpm
